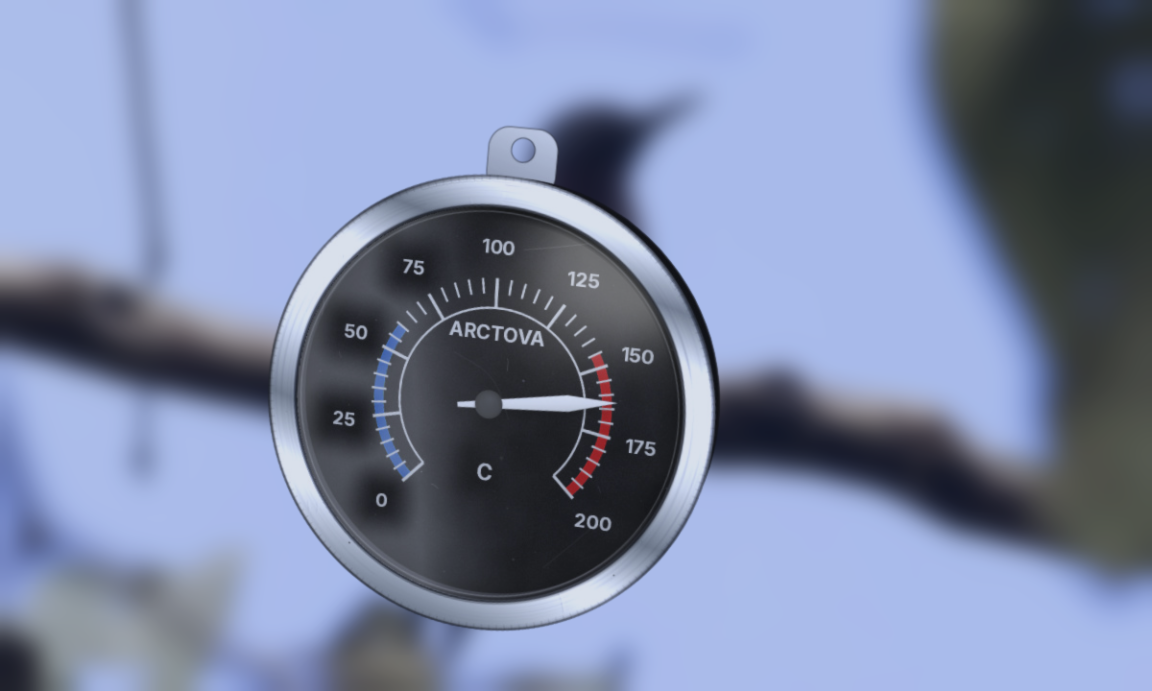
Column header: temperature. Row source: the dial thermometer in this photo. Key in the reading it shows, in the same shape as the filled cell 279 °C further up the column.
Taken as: 162.5 °C
